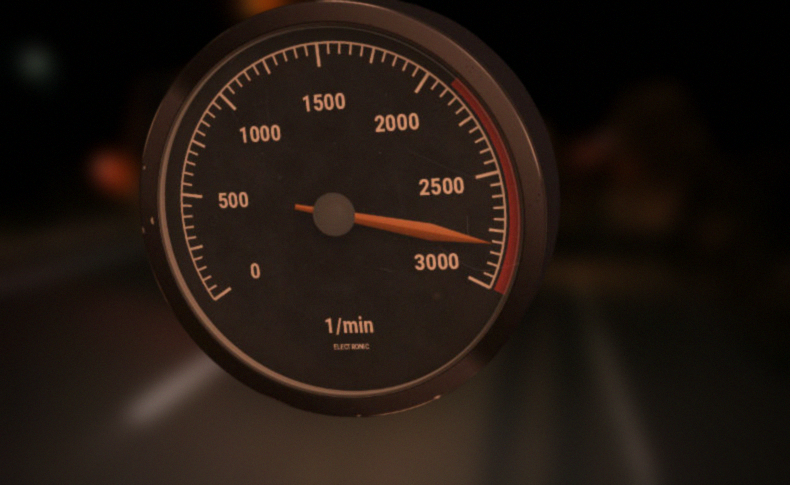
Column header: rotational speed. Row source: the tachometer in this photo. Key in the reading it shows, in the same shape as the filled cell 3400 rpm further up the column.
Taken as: 2800 rpm
